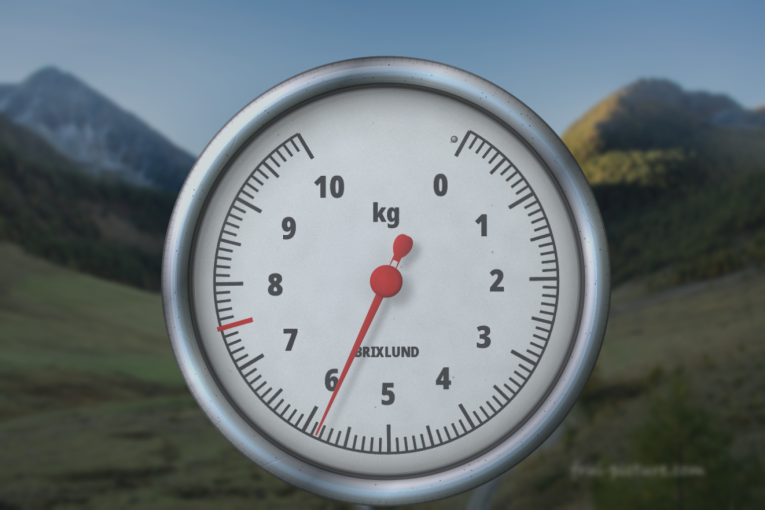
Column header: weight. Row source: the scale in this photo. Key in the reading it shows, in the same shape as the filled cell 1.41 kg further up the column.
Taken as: 5.85 kg
